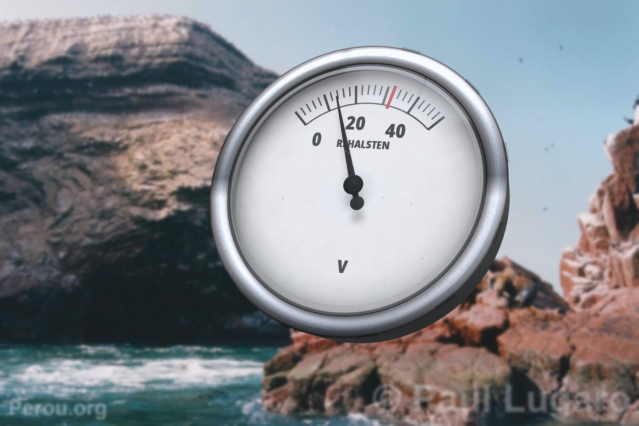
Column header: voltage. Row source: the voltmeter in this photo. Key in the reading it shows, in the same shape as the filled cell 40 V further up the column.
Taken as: 14 V
